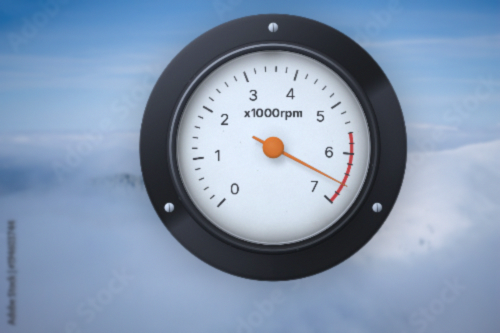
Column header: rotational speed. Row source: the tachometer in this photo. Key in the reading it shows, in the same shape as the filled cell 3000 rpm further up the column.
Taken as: 6600 rpm
